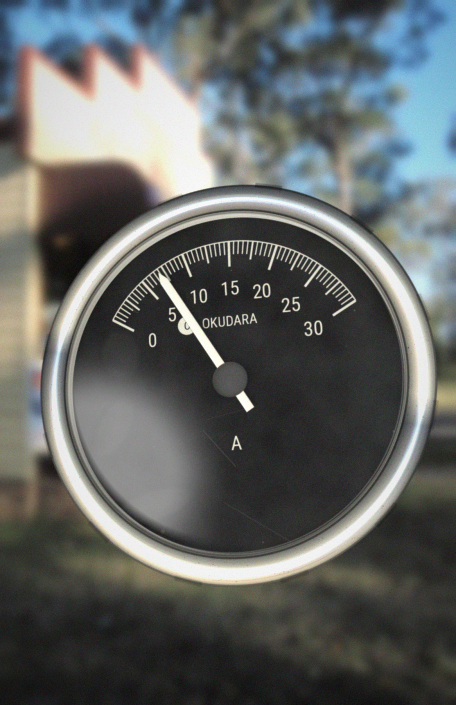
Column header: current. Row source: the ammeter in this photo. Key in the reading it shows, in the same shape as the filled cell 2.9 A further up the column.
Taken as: 7 A
